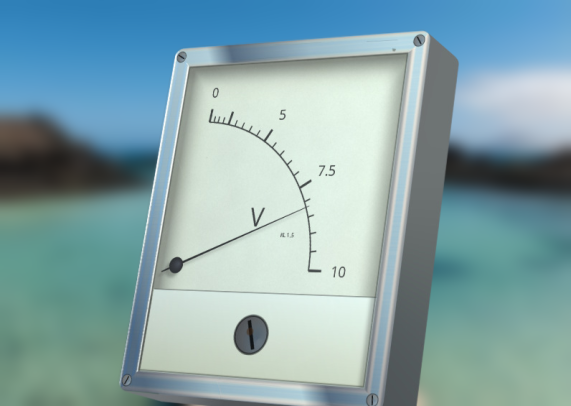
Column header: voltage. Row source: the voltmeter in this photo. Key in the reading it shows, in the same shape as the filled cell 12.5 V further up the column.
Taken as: 8.25 V
